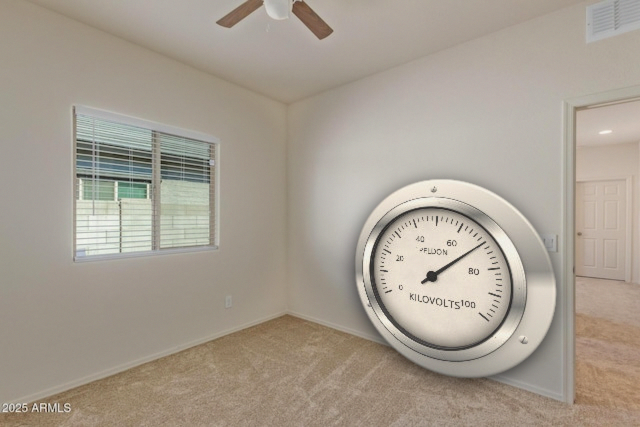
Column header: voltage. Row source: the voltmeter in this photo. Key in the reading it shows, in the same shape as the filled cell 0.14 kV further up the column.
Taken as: 70 kV
